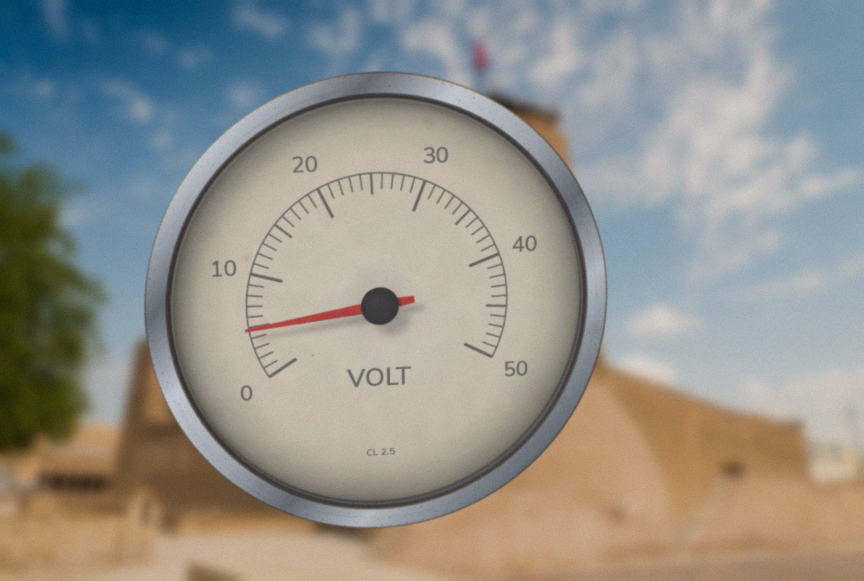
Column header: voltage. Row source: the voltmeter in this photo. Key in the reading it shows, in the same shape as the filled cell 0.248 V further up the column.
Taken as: 5 V
